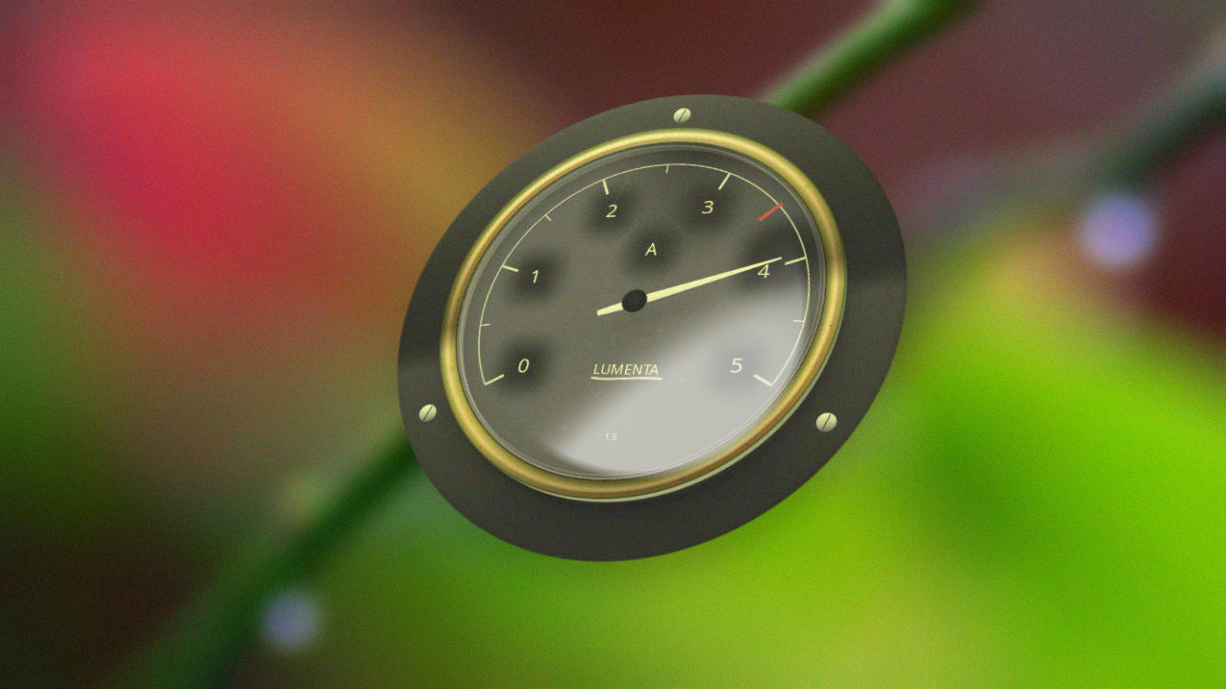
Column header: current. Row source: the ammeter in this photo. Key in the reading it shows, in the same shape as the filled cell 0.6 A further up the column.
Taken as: 4 A
